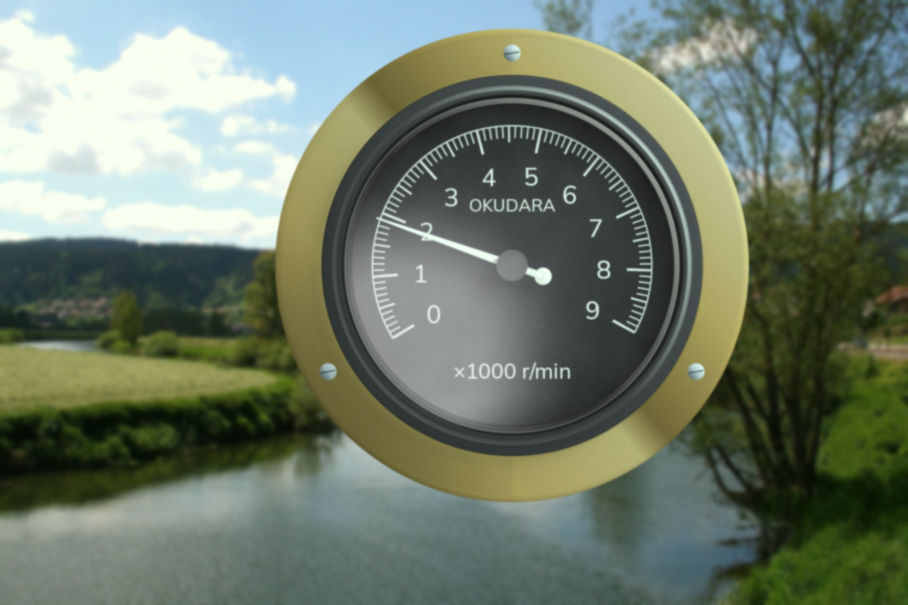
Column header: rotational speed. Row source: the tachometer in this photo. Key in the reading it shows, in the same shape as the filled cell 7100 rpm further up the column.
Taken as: 1900 rpm
